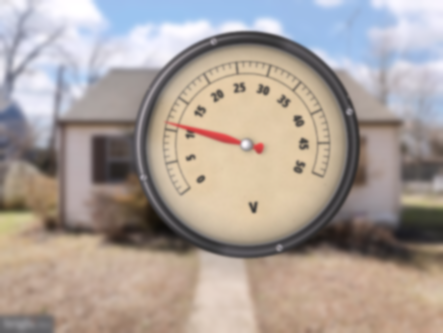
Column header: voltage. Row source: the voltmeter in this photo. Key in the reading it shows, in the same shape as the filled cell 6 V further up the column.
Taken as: 11 V
